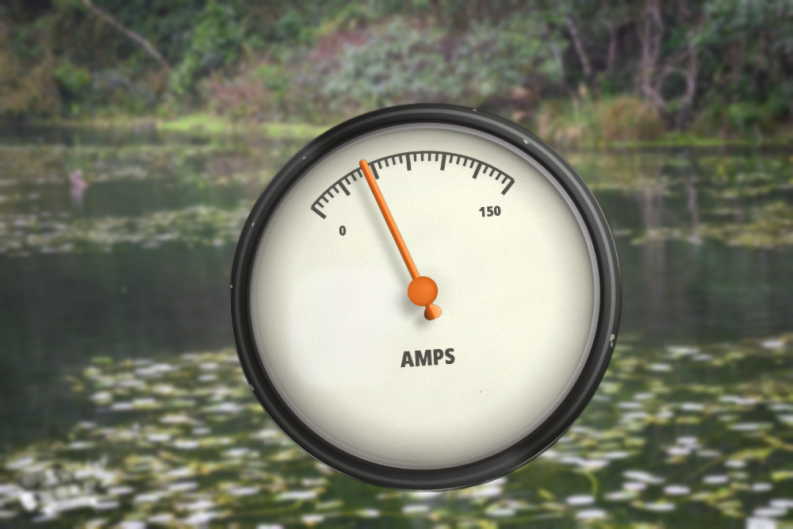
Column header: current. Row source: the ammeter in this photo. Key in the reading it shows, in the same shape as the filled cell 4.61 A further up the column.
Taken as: 45 A
